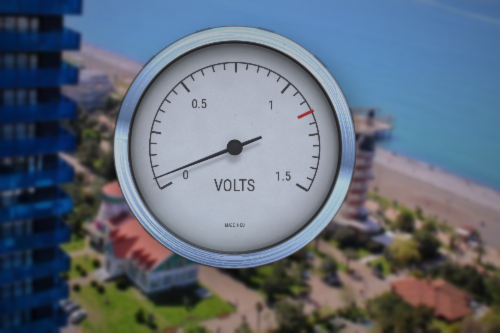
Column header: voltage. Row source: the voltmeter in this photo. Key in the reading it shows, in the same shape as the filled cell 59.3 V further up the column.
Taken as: 0.05 V
